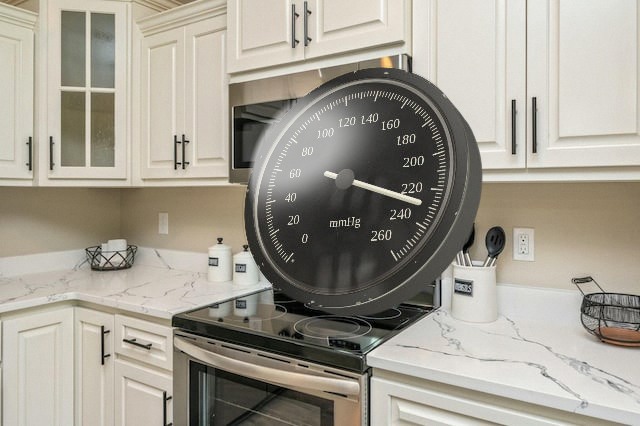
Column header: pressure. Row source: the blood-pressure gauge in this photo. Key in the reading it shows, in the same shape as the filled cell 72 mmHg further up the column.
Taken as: 230 mmHg
